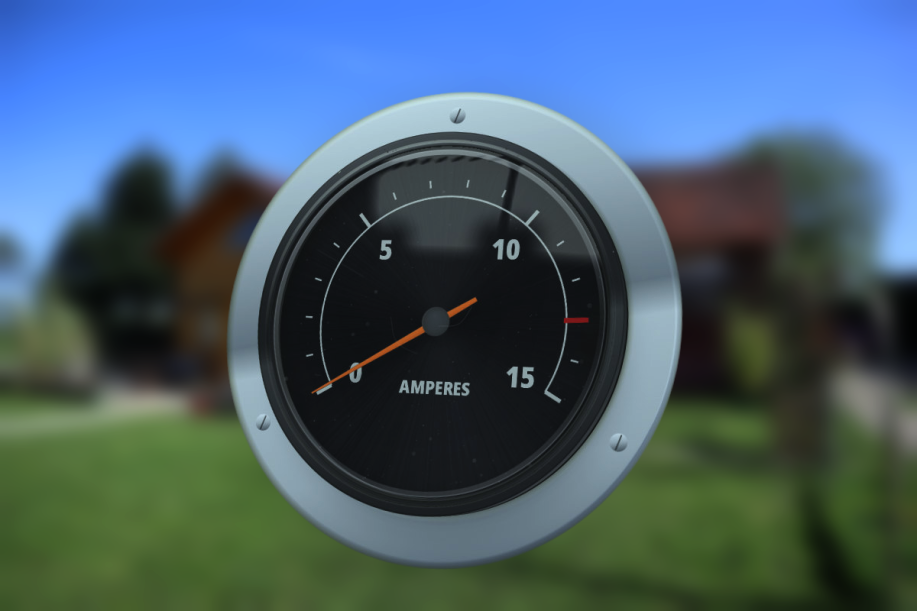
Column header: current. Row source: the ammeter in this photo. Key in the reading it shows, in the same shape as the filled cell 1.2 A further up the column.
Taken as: 0 A
